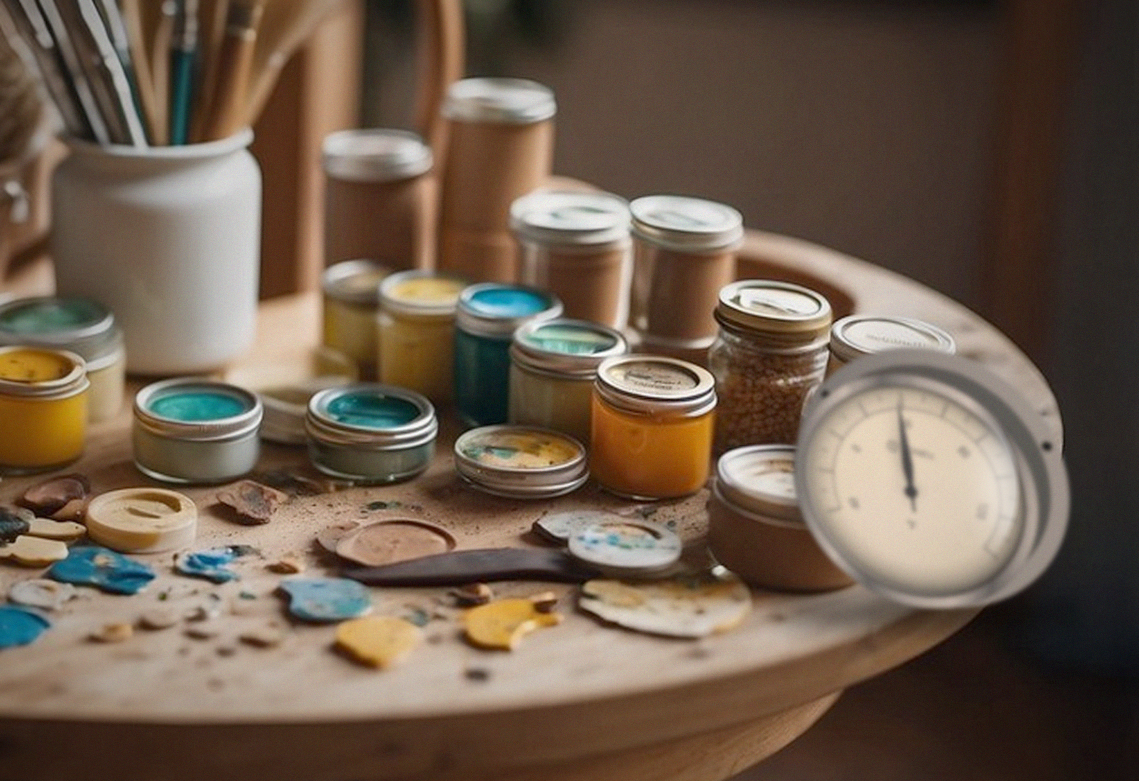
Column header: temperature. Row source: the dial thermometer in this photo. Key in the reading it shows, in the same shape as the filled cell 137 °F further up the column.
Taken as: 40 °F
